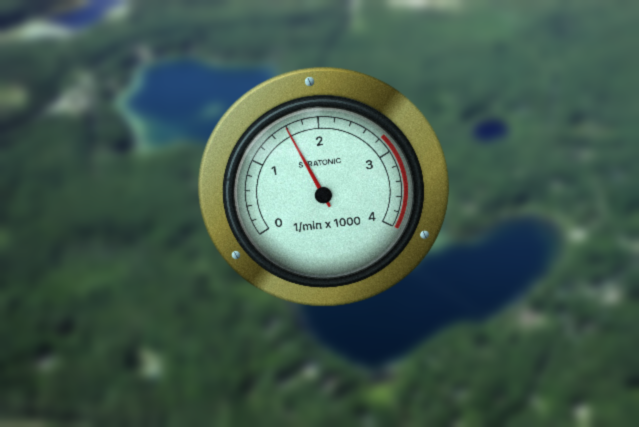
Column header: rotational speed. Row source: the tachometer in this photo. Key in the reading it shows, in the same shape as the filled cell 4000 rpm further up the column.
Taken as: 1600 rpm
